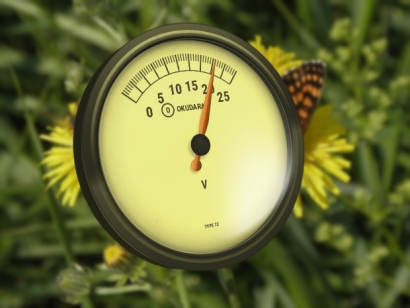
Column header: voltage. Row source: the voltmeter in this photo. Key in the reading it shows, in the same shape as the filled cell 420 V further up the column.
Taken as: 20 V
